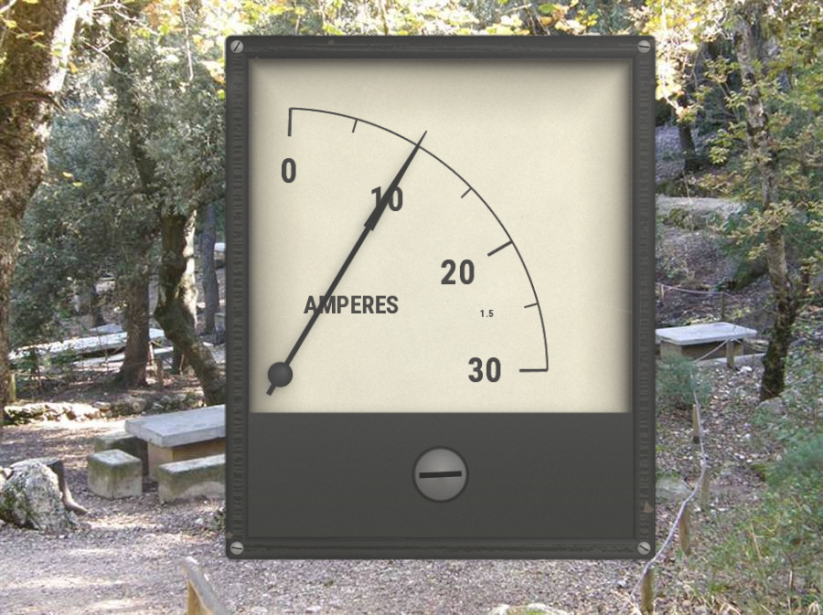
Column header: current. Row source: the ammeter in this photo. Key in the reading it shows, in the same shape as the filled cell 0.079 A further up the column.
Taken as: 10 A
